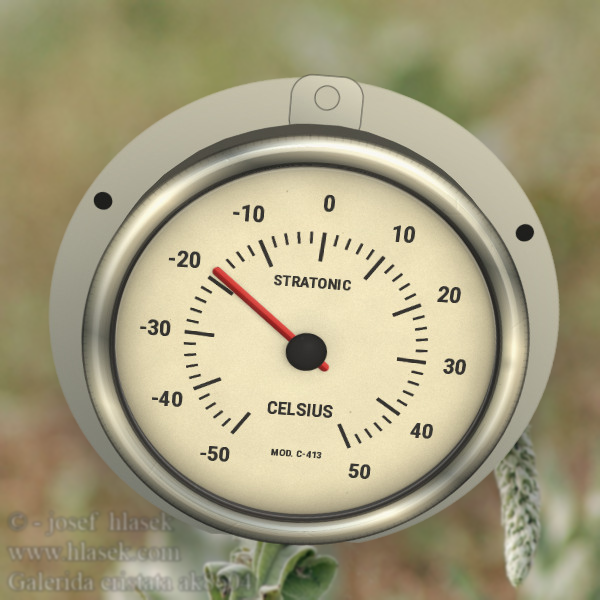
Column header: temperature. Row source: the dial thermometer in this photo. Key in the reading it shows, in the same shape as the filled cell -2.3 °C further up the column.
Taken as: -18 °C
